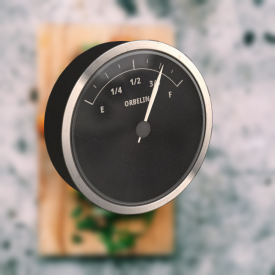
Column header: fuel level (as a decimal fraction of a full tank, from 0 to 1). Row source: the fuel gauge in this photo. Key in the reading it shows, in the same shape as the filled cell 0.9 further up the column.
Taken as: 0.75
